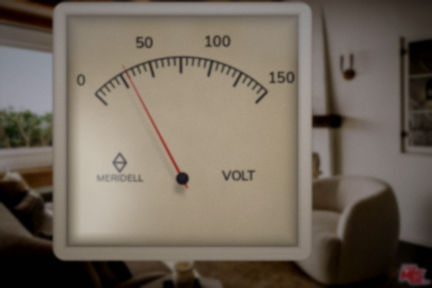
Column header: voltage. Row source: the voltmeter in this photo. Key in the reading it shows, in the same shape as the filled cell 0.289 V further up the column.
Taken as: 30 V
